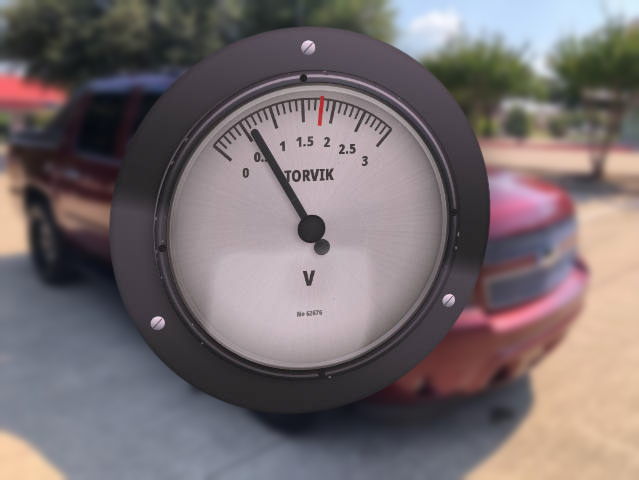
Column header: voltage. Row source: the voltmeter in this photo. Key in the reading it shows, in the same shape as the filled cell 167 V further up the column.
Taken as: 0.6 V
